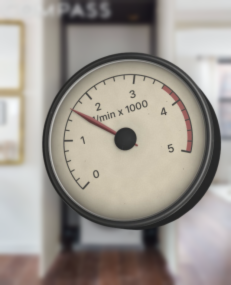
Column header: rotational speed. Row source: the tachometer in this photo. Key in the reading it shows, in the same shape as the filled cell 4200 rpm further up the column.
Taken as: 1600 rpm
